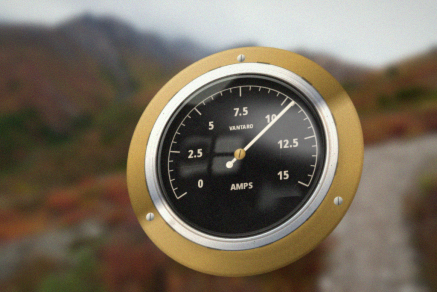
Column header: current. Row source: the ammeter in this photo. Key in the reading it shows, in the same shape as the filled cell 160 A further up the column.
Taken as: 10.5 A
